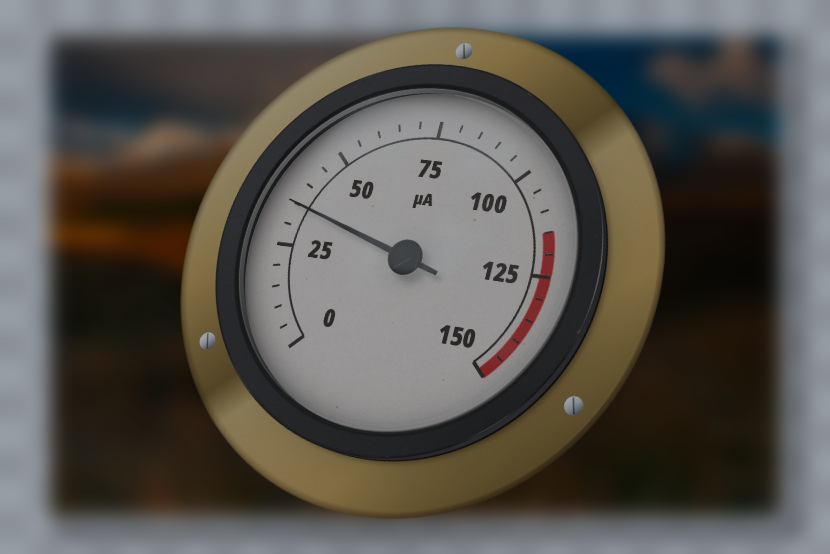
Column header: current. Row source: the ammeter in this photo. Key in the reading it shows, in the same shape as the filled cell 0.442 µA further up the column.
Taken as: 35 µA
